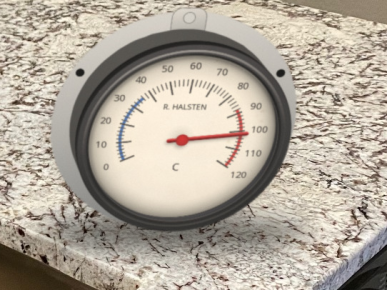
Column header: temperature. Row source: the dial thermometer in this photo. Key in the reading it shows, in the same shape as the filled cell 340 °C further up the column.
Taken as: 100 °C
